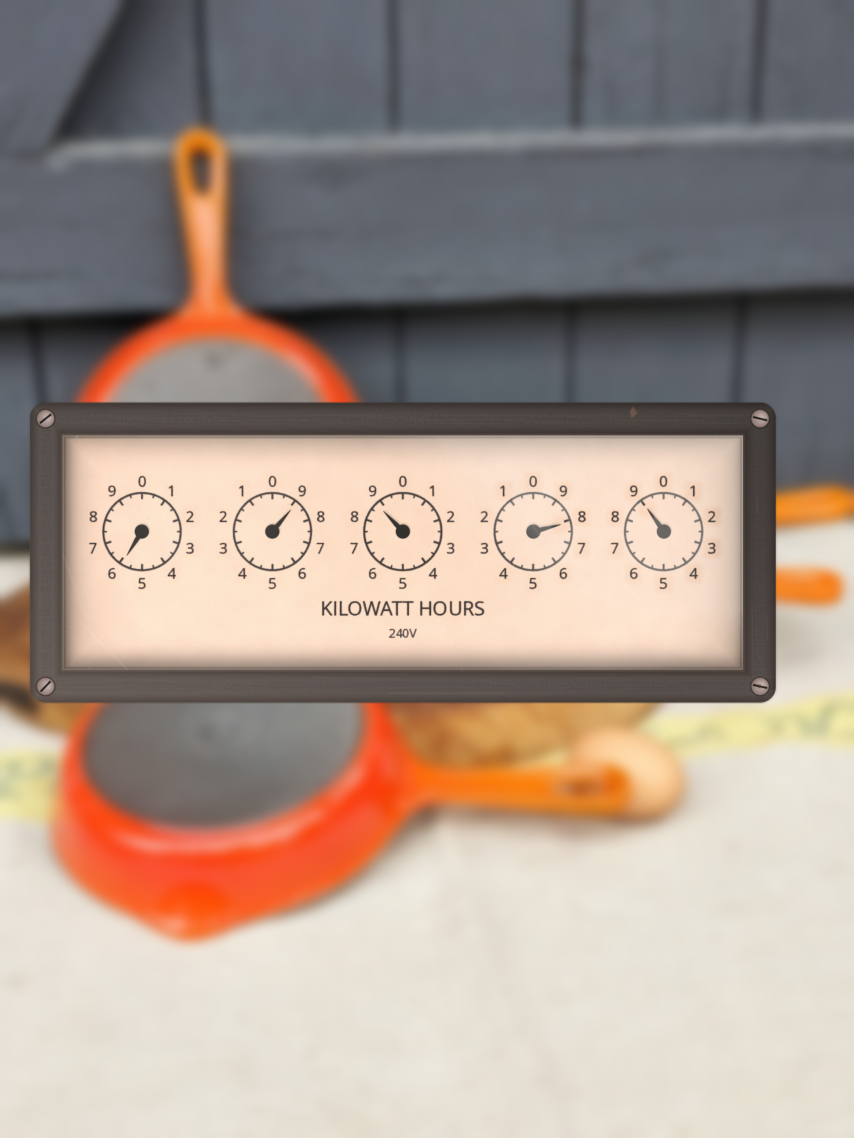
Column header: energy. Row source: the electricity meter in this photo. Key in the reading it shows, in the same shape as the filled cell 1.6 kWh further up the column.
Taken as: 58879 kWh
